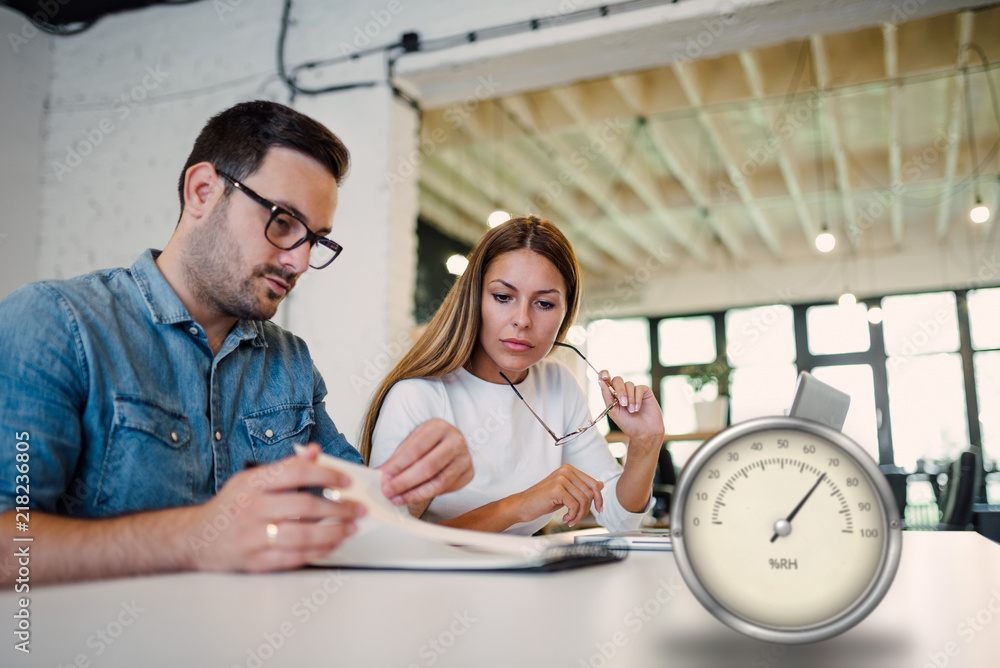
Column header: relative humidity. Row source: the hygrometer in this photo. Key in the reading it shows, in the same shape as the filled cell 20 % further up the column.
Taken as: 70 %
